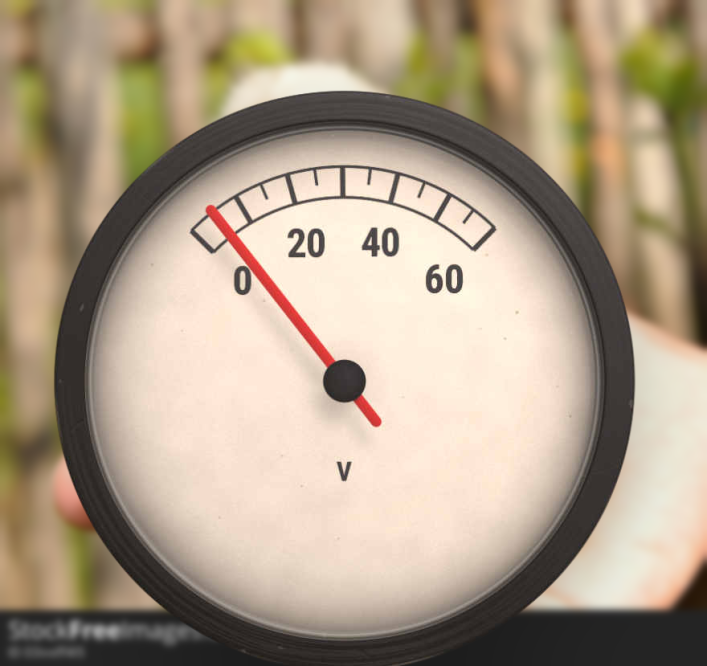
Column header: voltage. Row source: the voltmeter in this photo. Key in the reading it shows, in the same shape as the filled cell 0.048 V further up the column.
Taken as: 5 V
